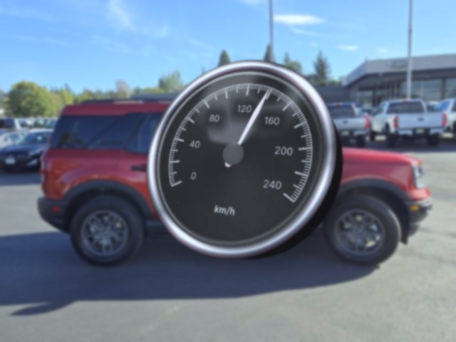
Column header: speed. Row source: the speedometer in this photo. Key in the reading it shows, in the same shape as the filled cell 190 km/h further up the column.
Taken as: 140 km/h
